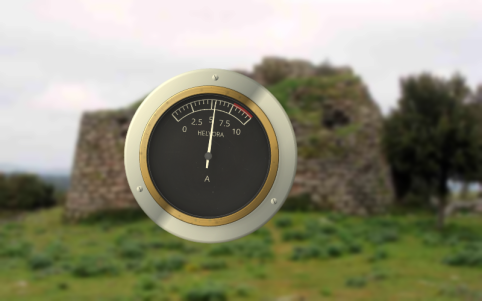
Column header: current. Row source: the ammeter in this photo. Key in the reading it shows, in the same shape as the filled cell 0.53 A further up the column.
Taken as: 5.5 A
